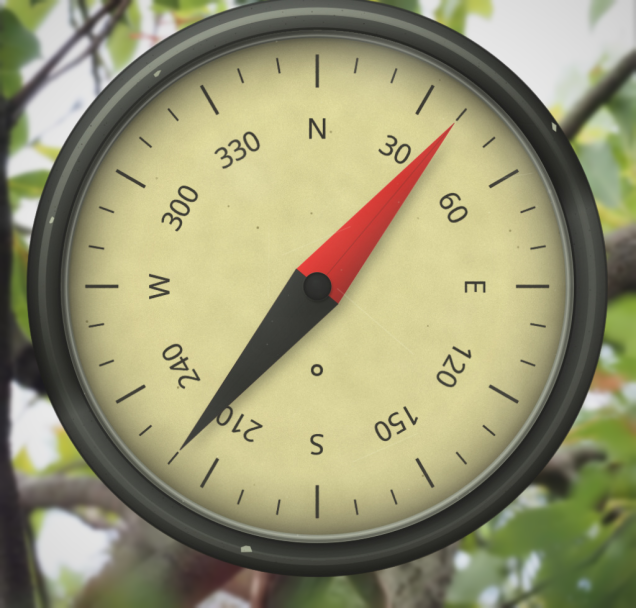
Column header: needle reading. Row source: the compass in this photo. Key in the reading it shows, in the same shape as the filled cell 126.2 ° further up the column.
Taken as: 40 °
